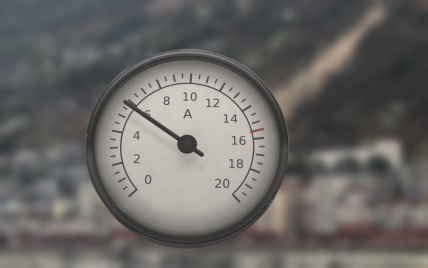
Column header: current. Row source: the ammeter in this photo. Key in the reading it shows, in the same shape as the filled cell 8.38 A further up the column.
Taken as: 5.75 A
